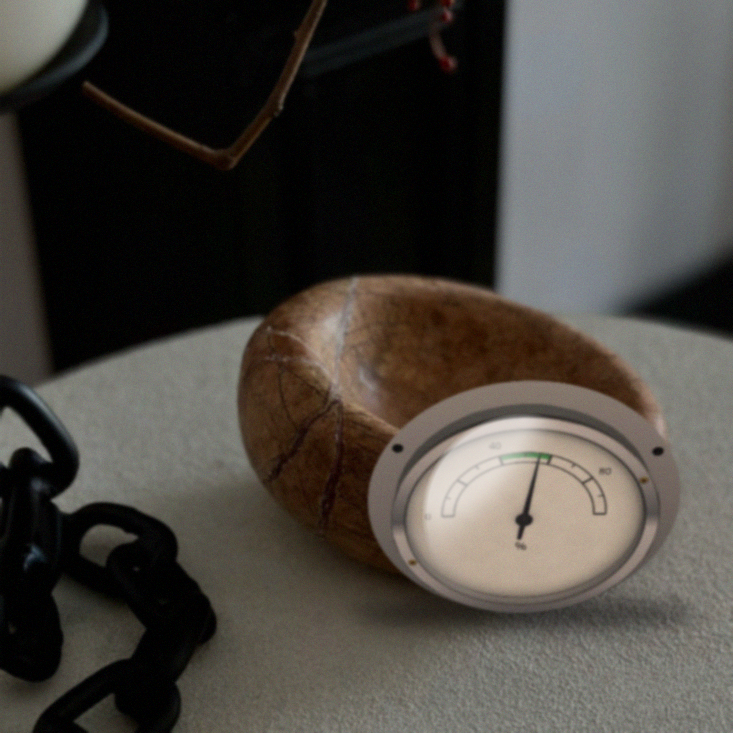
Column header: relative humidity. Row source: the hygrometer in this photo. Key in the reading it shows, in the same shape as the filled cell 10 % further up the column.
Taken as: 55 %
